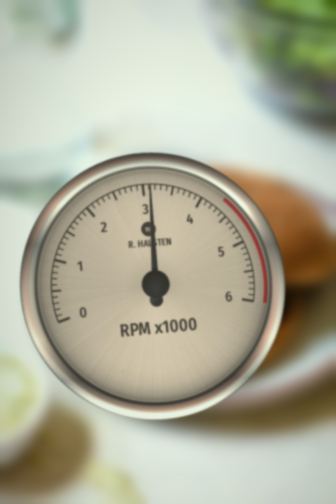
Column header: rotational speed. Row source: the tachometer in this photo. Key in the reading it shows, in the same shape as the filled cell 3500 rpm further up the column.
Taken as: 3100 rpm
